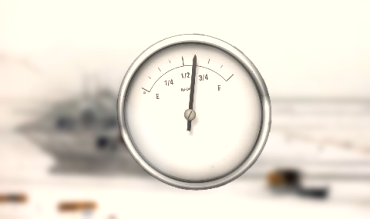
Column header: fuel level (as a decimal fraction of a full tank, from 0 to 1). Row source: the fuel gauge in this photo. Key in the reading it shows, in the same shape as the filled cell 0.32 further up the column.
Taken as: 0.625
